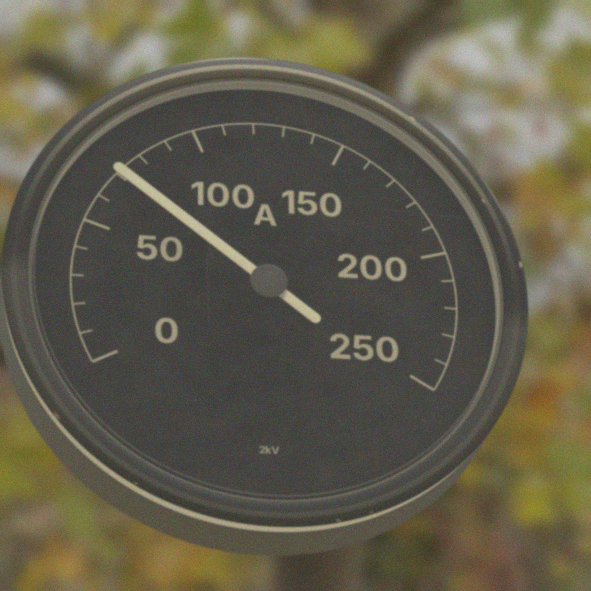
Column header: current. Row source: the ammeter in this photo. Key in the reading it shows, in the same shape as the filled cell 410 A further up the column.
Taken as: 70 A
